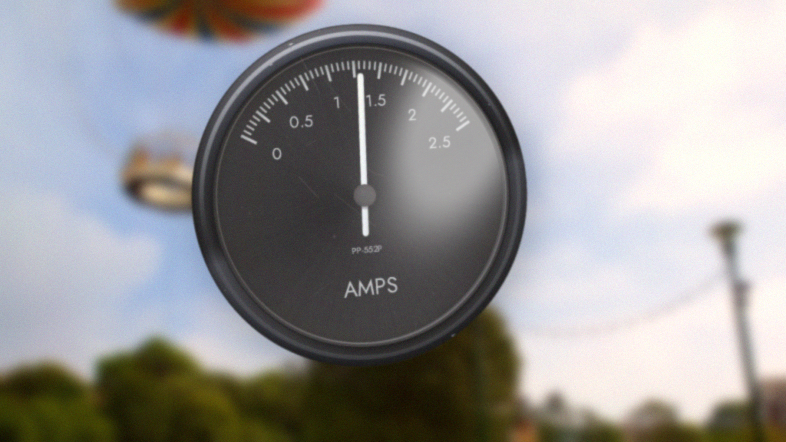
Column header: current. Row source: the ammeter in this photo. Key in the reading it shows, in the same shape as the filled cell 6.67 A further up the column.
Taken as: 1.3 A
